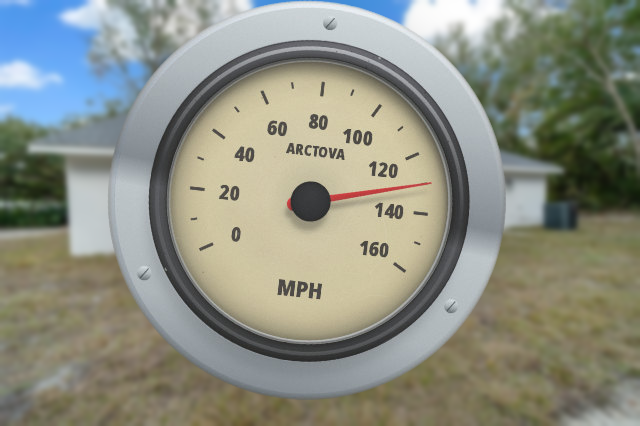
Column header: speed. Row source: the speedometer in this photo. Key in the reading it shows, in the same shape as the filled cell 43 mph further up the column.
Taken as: 130 mph
